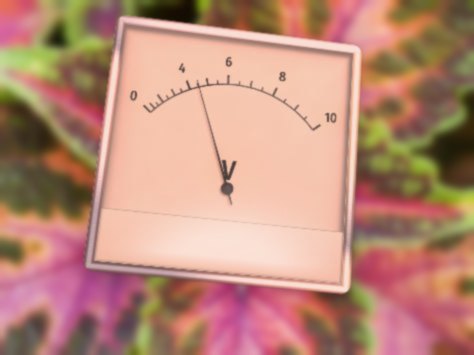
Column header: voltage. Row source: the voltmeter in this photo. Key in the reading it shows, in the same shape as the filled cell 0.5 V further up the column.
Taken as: 4.5 V
